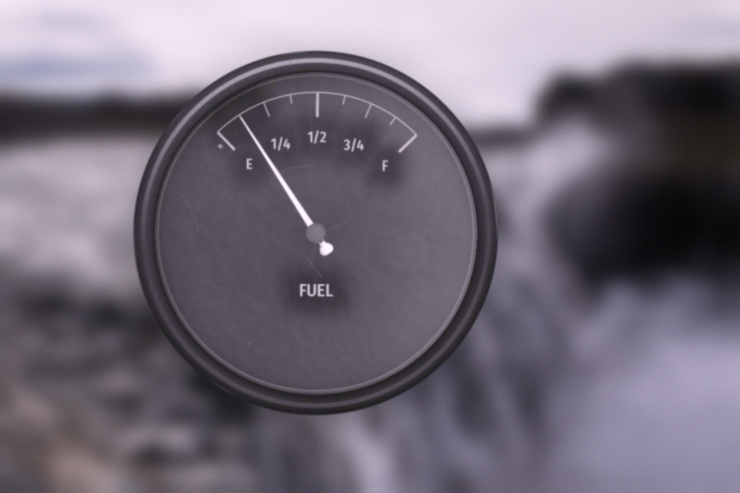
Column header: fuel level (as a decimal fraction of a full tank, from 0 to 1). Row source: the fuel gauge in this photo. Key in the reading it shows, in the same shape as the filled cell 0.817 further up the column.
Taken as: 0.125
